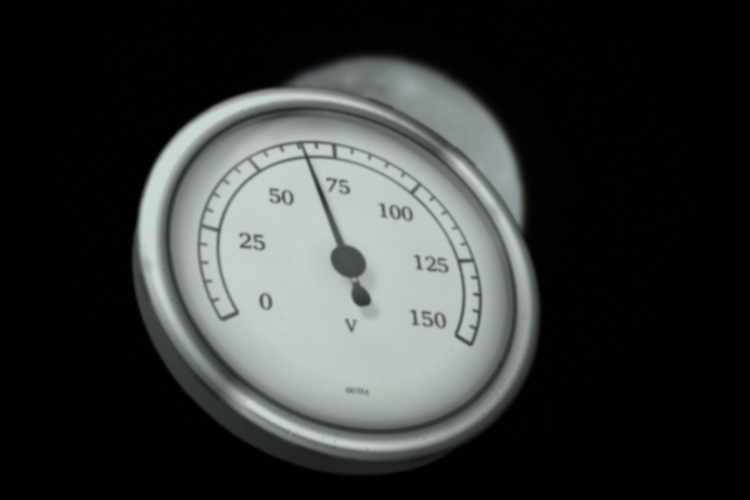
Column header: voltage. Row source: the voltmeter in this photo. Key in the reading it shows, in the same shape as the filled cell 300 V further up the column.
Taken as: 65 V
